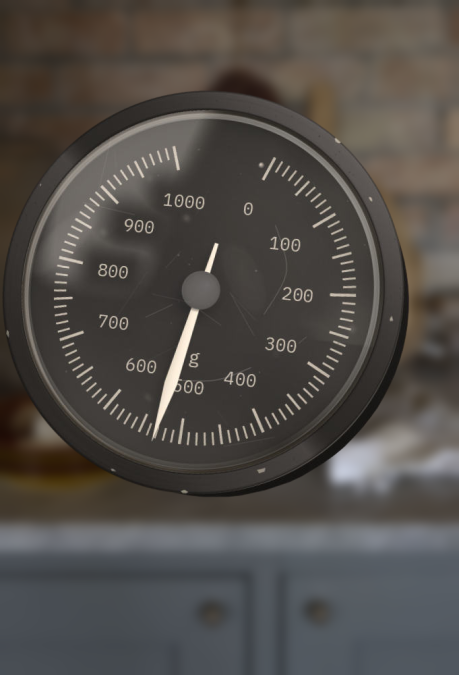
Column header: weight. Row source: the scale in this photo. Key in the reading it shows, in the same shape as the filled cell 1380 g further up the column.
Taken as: 530 g
